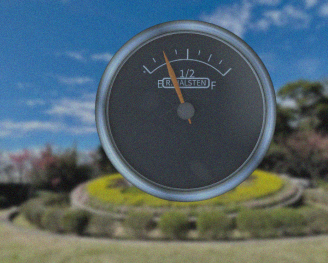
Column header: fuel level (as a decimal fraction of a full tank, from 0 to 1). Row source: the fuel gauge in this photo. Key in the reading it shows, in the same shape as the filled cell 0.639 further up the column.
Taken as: 0.25
